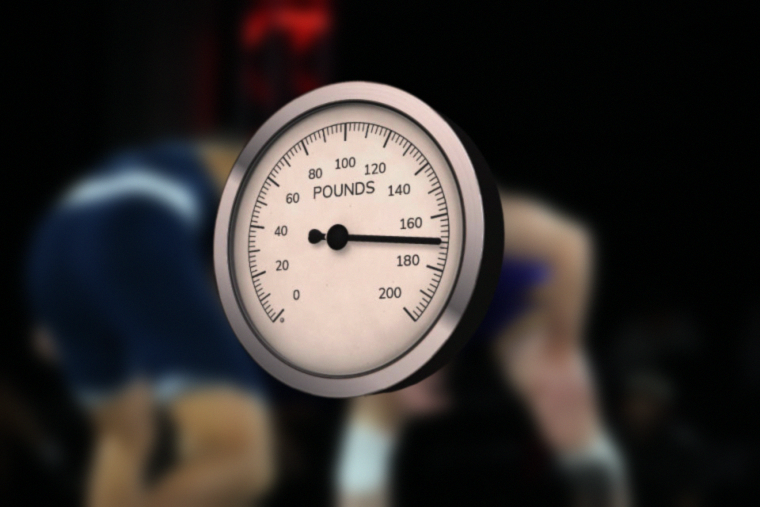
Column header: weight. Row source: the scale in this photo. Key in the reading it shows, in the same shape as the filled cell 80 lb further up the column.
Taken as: 170 lb
